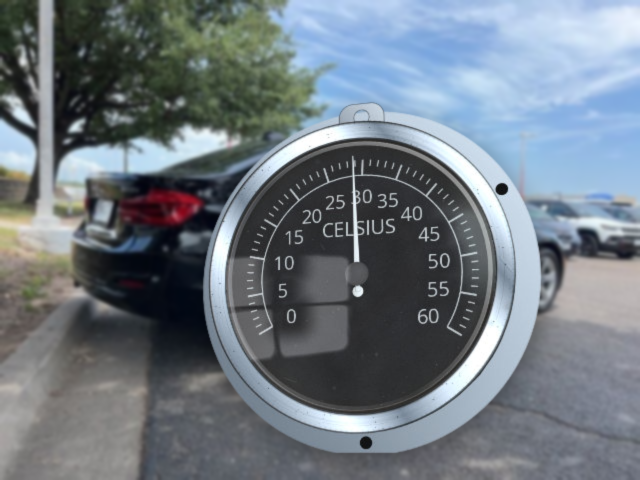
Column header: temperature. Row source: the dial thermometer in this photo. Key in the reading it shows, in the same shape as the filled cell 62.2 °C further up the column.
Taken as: 29 °C
